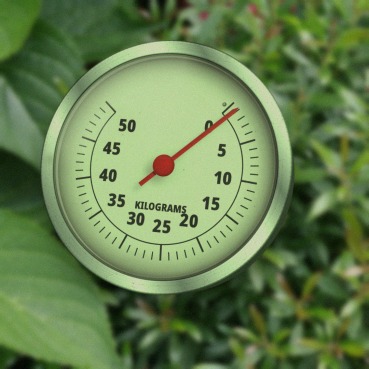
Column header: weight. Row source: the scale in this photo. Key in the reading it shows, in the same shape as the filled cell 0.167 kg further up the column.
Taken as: 1 kg
